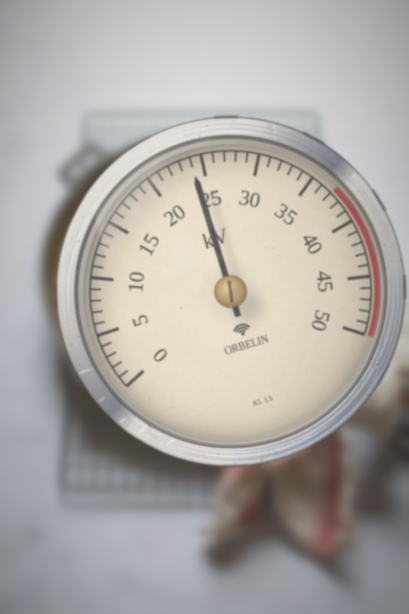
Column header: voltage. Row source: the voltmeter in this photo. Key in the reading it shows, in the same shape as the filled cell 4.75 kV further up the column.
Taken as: 24 kV
